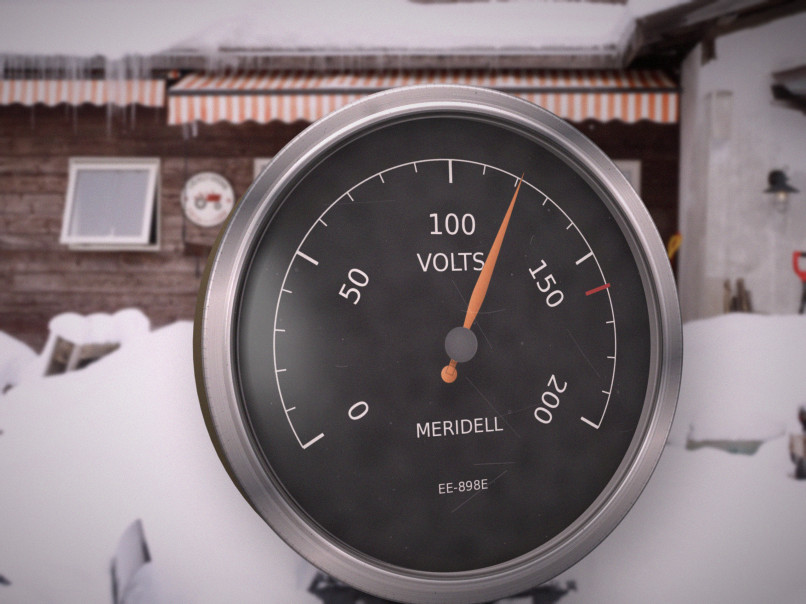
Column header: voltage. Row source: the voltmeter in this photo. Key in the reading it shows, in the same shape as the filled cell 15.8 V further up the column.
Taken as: 120 V
